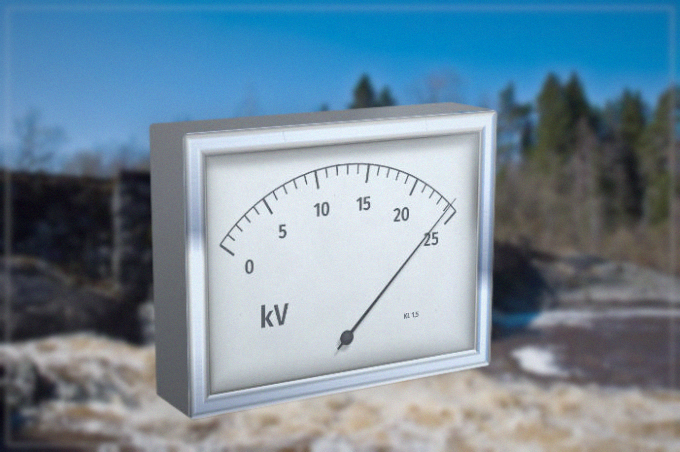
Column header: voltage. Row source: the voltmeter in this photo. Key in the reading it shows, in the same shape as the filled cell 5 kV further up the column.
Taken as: 24 kV
